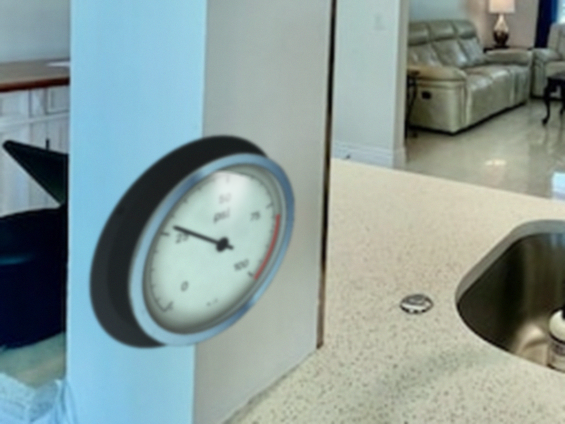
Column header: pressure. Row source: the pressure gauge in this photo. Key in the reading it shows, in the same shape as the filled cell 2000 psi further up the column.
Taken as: 27.5 psi
